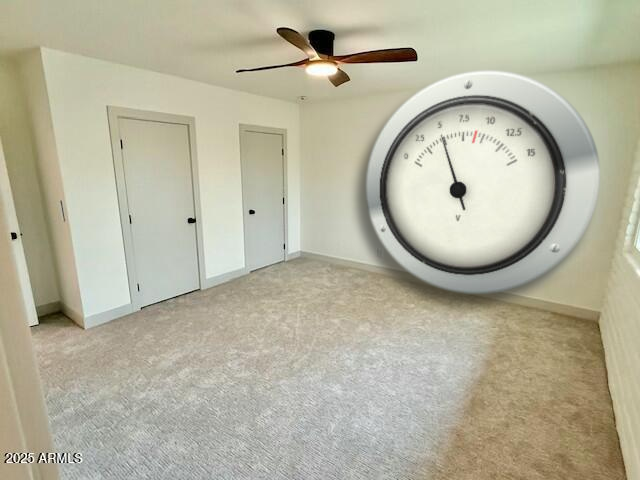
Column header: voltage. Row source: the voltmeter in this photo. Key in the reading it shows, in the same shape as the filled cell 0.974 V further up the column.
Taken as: 5 V
